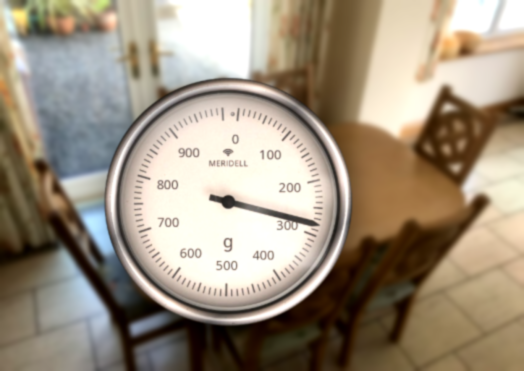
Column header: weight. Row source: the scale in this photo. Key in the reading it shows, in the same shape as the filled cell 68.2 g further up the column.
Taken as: 280 g
